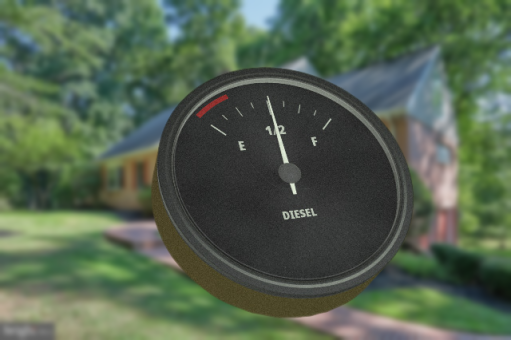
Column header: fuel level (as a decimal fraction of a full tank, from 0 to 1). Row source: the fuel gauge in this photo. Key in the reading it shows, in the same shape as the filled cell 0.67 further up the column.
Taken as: 0.5
